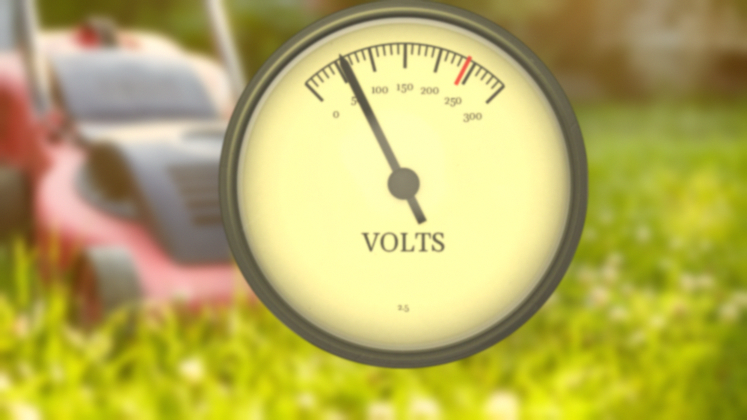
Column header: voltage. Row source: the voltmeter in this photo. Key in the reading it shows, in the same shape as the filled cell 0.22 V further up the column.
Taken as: 60 V
